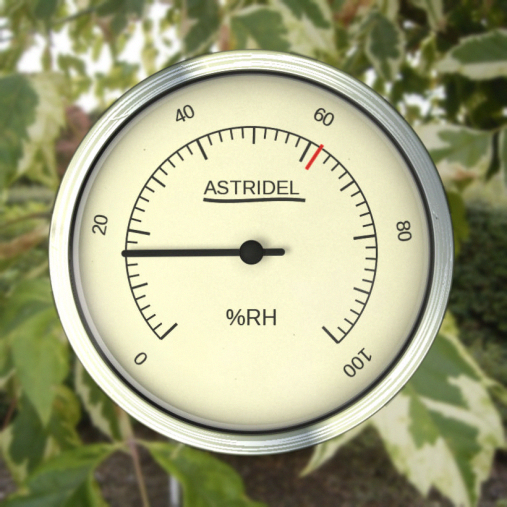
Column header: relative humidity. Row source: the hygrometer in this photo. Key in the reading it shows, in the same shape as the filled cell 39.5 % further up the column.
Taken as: 16 %
